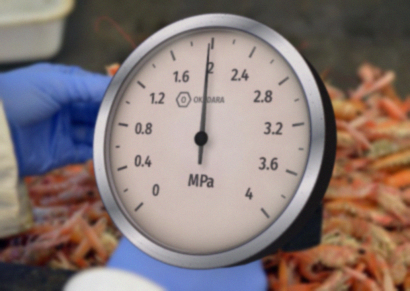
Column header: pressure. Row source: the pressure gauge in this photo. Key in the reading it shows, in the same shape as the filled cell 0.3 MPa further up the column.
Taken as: 2 MPa
